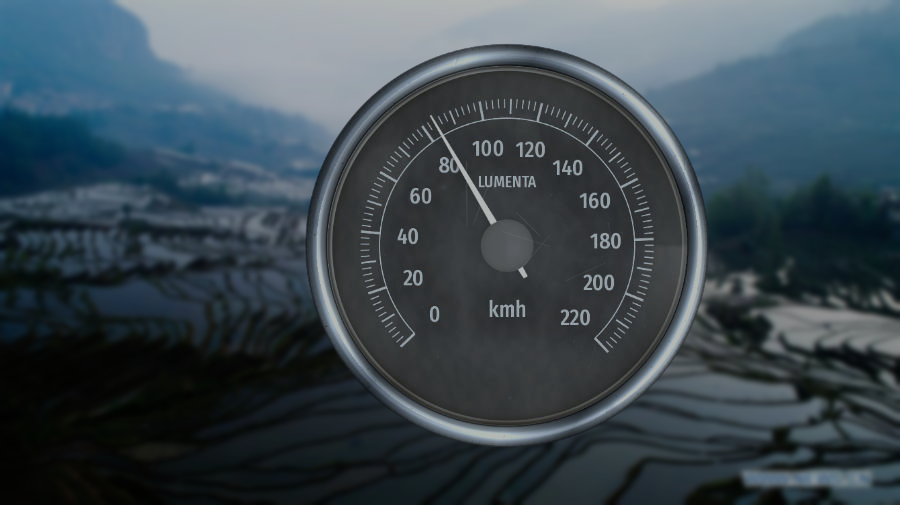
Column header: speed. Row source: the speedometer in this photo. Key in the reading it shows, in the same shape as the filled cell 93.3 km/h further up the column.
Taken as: 84 km/h
